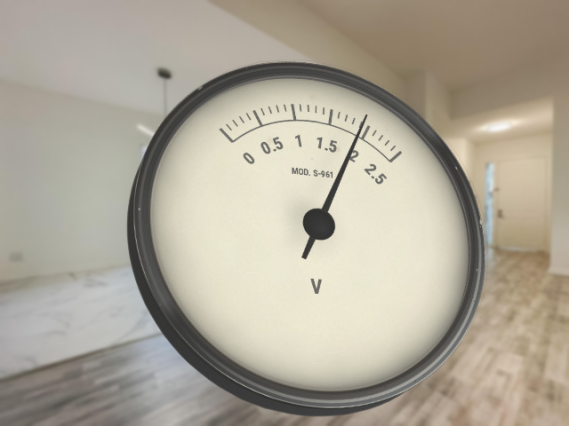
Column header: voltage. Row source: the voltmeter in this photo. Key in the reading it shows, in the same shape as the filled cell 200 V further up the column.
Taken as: 1.9 V
